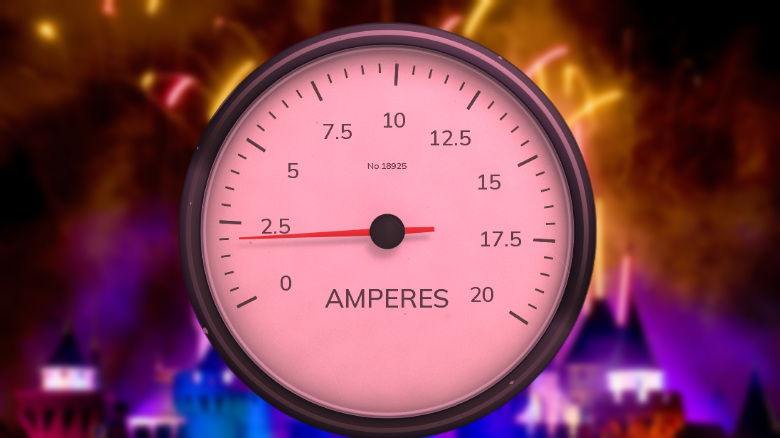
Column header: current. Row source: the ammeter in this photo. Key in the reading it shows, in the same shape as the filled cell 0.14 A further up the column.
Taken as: 2 A
